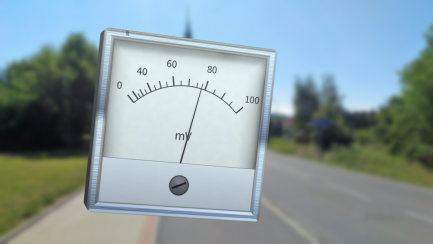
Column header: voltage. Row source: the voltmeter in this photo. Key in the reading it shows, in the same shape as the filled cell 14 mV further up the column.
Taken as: 77.5 mV
